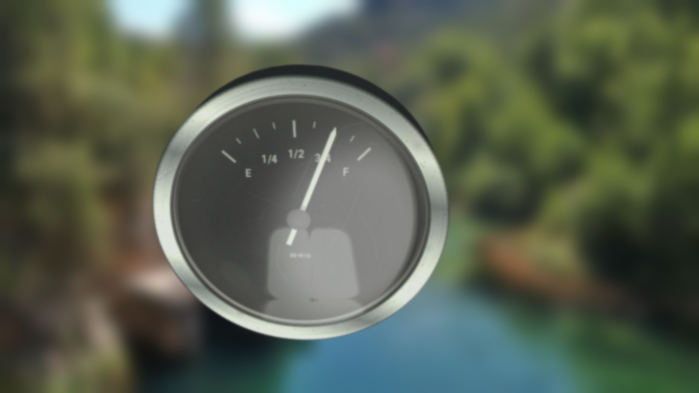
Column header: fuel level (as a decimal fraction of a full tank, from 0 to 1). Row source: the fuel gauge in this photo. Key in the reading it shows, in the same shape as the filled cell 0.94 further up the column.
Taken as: 0.75
